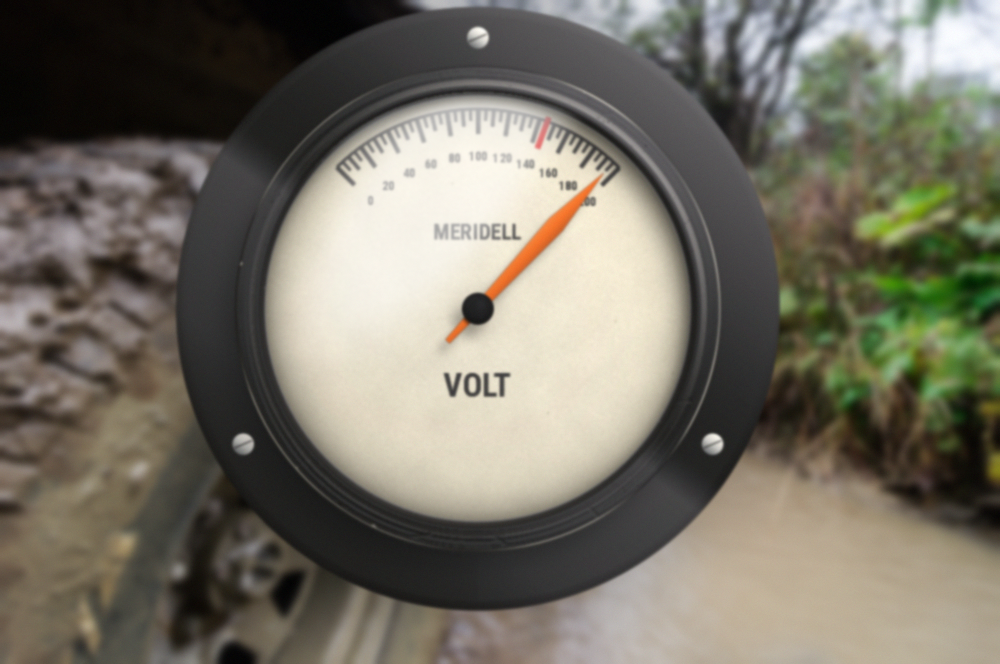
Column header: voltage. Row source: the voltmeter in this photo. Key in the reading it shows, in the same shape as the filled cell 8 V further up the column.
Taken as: 195 V
